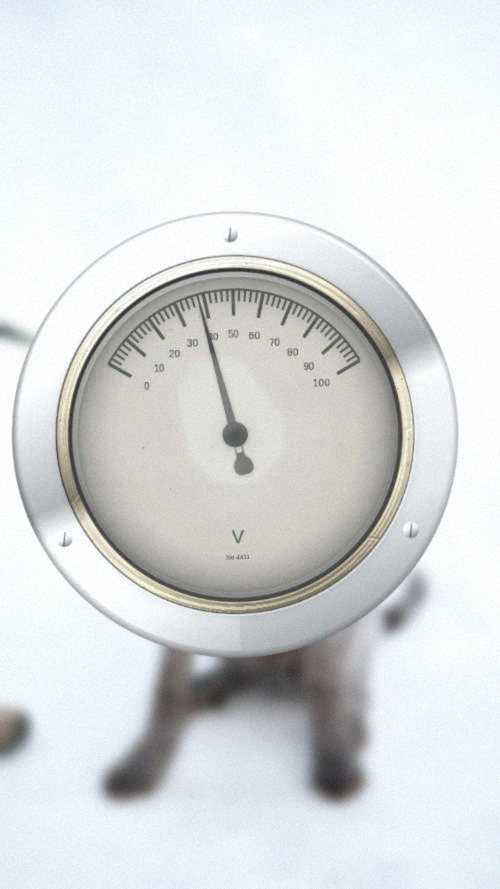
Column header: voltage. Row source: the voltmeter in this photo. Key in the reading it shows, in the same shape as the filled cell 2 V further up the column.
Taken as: 38 V
